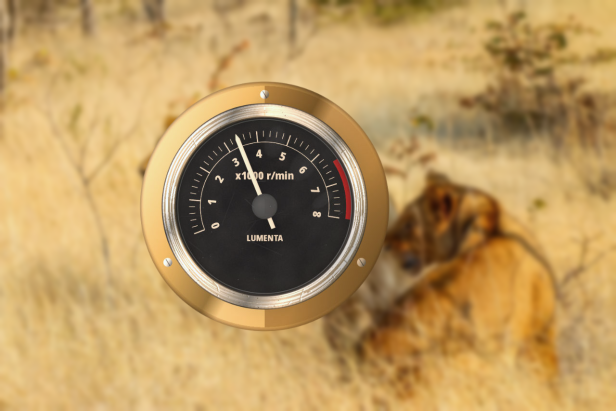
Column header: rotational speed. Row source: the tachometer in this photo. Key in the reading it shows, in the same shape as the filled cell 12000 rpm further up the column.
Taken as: 3400 rpm
